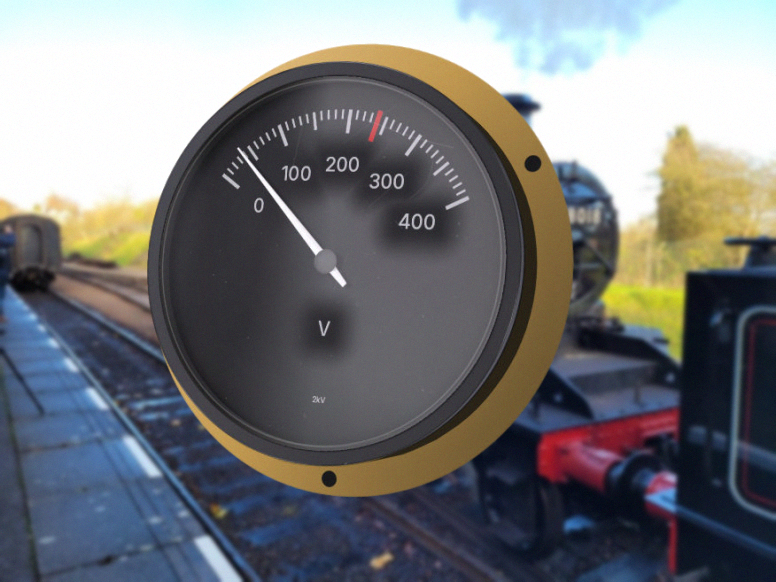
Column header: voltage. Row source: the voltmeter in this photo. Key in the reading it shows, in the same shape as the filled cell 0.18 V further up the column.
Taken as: 40 V
